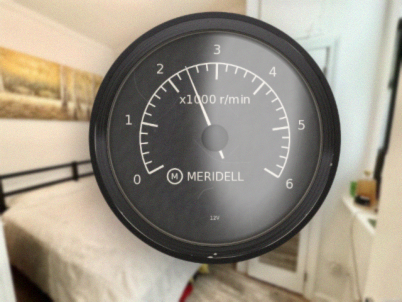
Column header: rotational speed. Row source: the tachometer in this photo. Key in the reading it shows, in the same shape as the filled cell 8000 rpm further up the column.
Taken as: 2400 rpm
